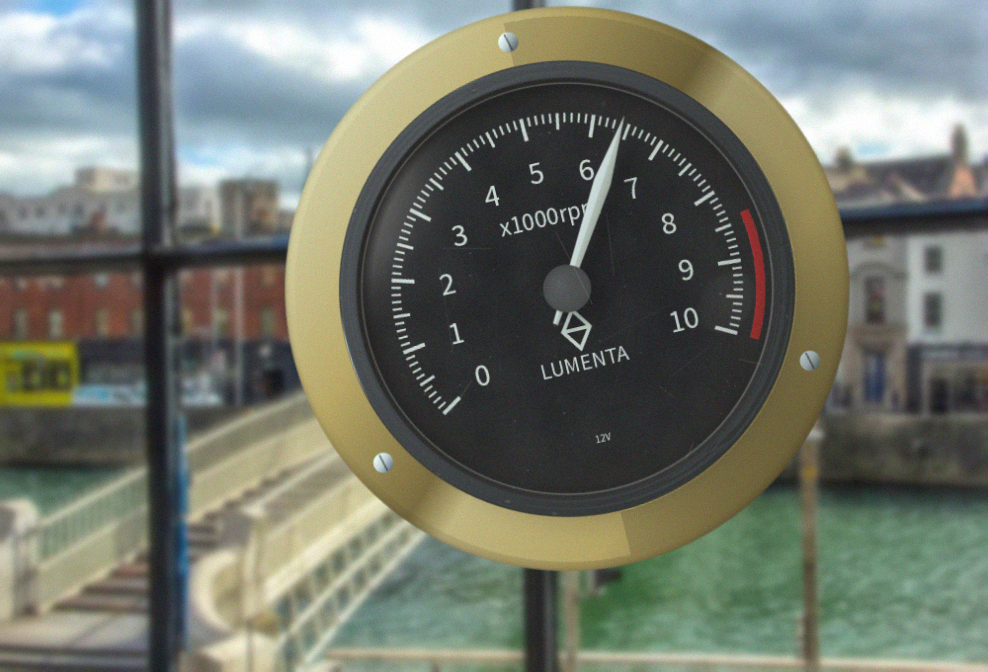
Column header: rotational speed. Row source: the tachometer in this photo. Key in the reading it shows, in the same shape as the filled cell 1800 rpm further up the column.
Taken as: 6400 rpm
